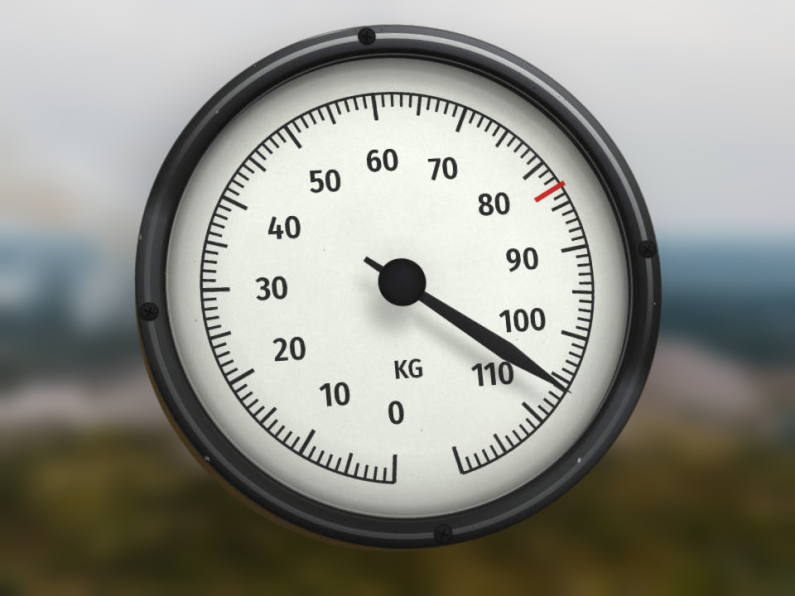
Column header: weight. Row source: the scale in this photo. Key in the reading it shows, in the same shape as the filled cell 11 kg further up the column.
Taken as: 106 kg
